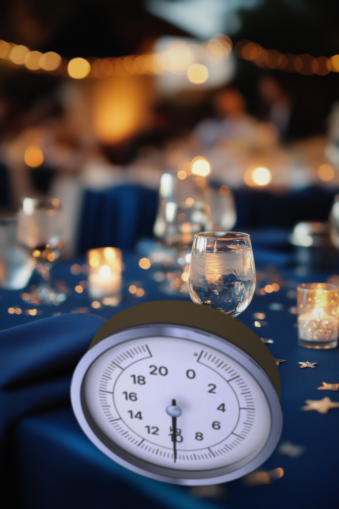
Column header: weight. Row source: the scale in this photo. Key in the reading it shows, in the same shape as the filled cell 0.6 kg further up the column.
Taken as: 10 kg
